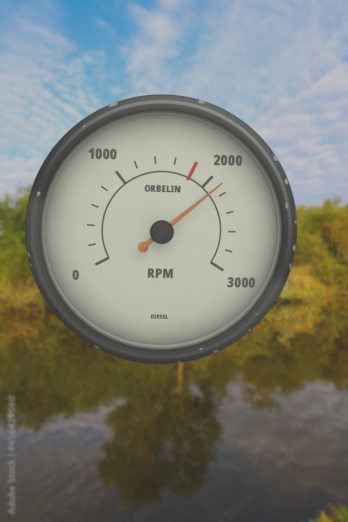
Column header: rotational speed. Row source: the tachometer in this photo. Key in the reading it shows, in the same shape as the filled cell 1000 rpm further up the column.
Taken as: 2100 rpm
